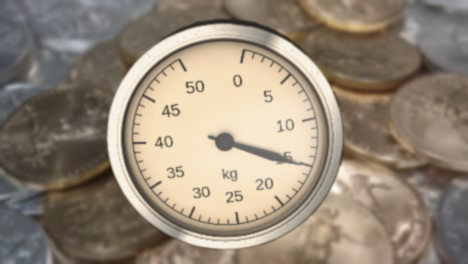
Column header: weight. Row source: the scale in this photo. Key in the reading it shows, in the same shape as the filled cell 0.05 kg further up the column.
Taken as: 15 kg
